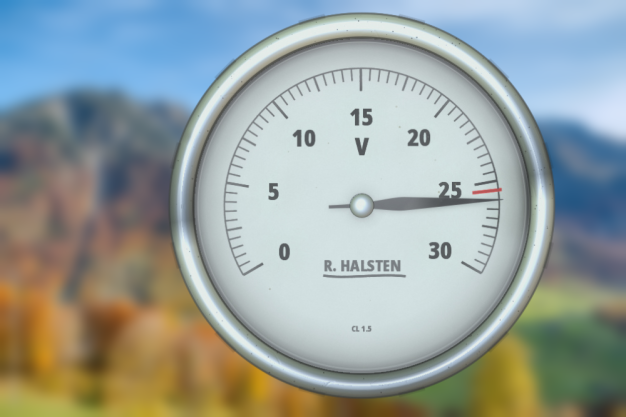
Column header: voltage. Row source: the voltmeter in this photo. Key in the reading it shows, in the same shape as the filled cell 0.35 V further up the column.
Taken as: 26 V
